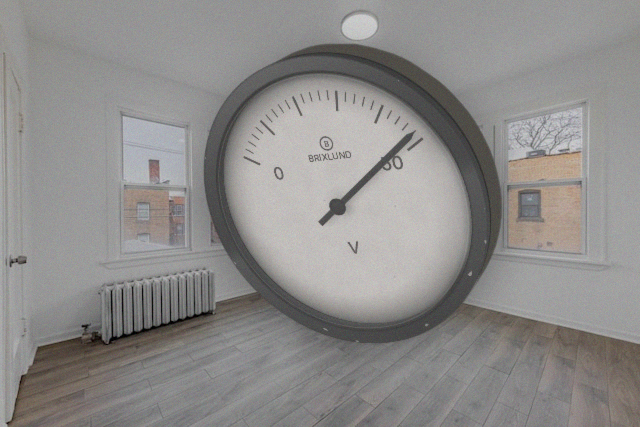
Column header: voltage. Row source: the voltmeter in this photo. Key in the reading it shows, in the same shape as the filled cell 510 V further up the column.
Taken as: 48 V
